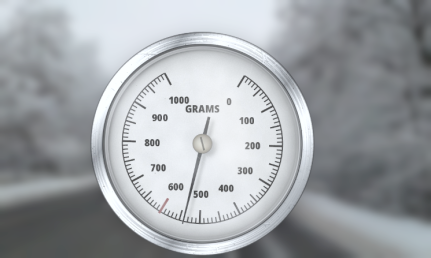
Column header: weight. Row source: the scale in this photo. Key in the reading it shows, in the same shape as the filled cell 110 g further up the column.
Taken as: 540 g
